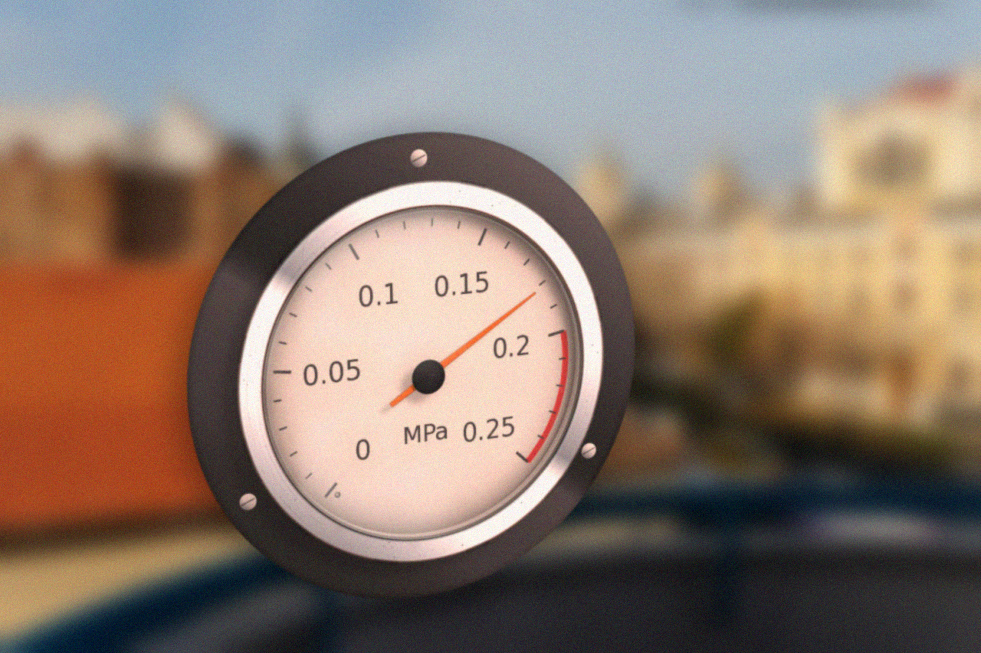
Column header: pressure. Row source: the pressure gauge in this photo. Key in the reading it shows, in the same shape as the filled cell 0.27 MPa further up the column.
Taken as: 0.18 MPa
